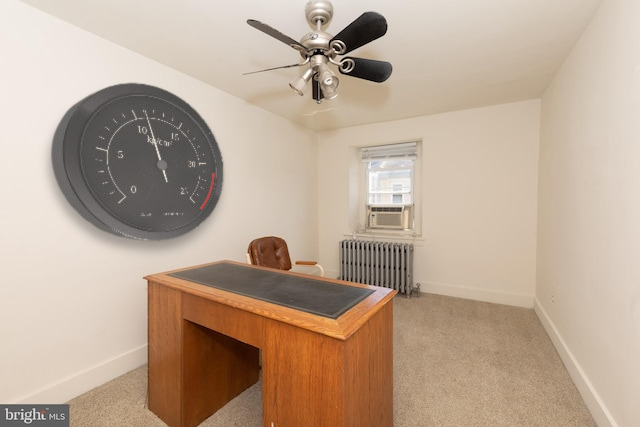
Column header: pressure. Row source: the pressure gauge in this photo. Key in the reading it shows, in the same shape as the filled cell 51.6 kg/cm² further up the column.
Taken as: 11 kg/cm²
